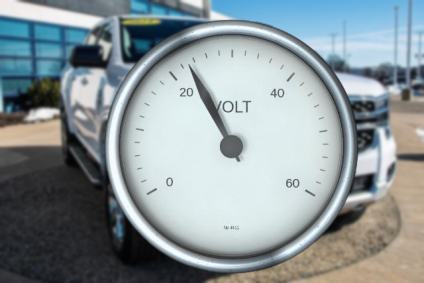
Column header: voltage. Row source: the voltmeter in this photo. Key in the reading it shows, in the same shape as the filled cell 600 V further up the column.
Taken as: 23 V
